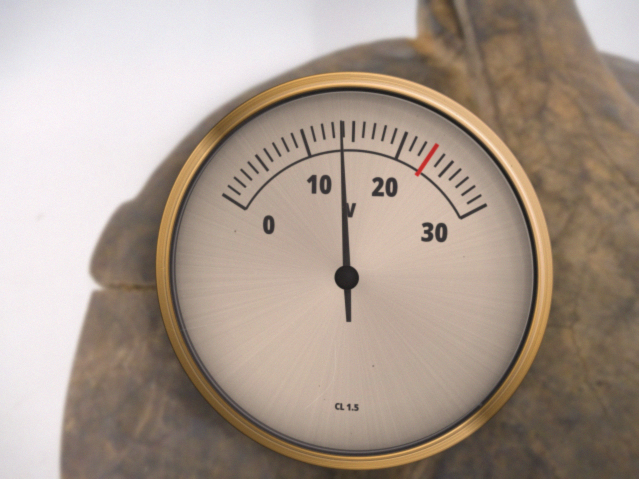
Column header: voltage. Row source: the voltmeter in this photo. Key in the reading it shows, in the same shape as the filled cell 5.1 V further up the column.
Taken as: 14 V
